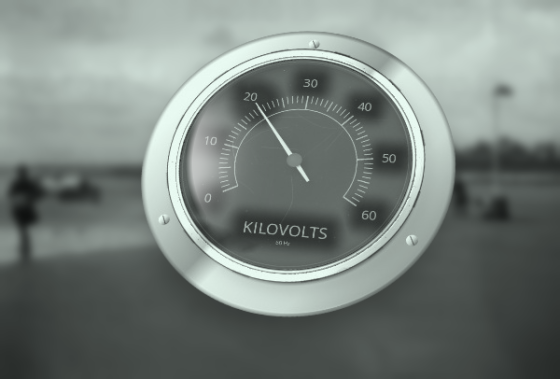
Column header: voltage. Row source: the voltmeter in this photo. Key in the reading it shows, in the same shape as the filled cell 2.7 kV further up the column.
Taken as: 20 kV
